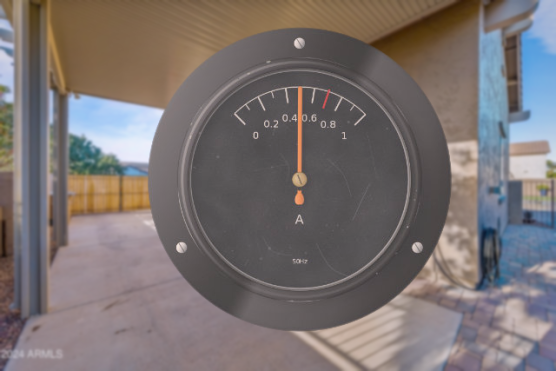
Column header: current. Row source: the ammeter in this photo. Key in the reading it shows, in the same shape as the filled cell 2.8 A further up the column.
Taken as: 0.5 A
